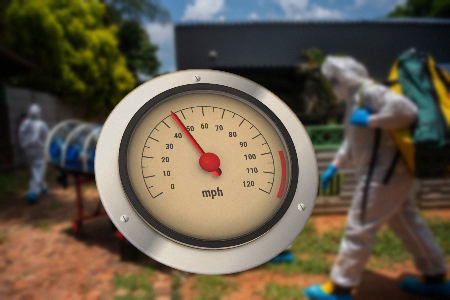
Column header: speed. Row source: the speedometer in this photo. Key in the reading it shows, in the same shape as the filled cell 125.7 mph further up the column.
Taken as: 45 mph
